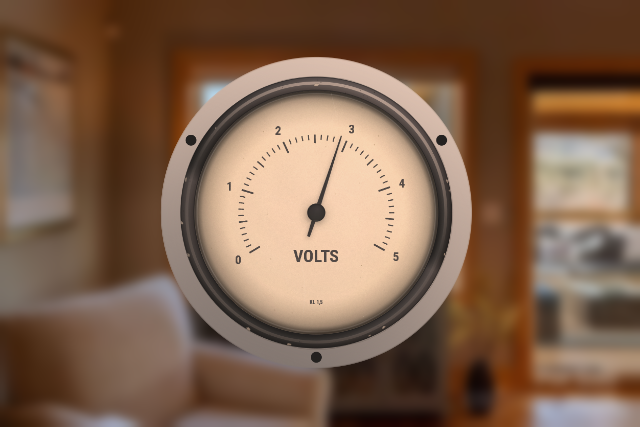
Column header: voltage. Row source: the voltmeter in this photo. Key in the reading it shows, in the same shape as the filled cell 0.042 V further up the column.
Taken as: 2.9 V
